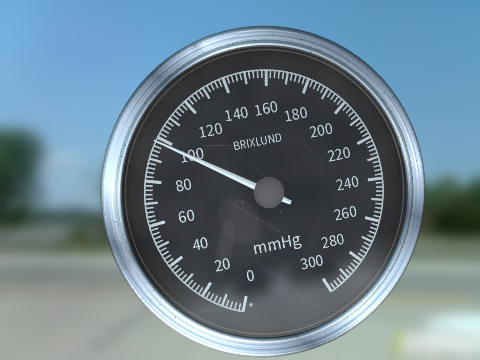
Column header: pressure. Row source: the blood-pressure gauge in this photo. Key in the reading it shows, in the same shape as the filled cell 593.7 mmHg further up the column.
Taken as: 98 mmHg
